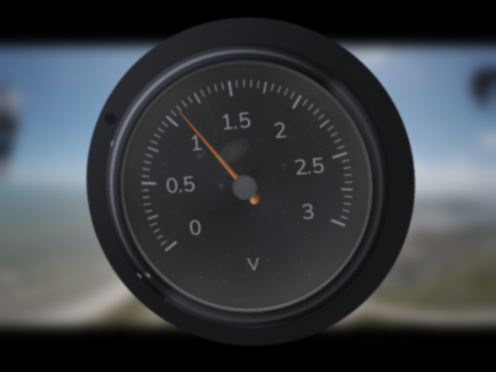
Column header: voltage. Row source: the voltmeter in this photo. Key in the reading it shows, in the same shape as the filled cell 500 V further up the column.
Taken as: 1.1 V
